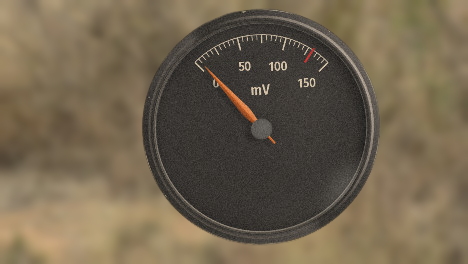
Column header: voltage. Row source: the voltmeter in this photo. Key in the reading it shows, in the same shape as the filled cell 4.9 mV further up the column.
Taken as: 5 mV
